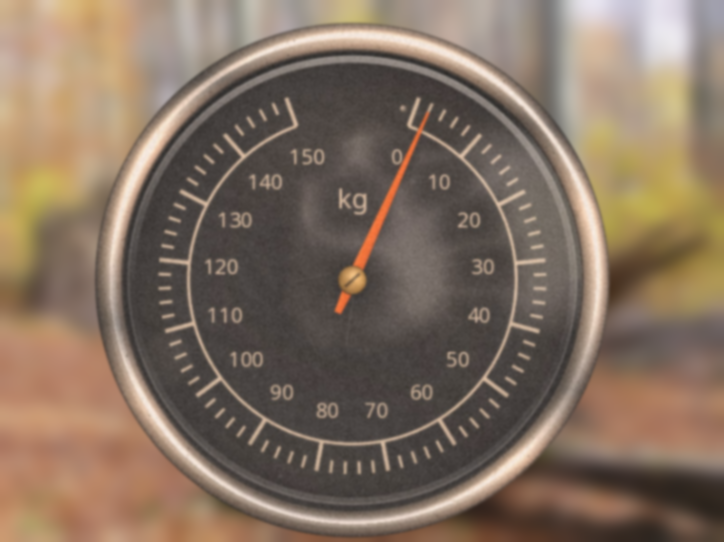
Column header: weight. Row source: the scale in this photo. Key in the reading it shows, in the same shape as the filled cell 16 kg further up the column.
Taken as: 2 kg
